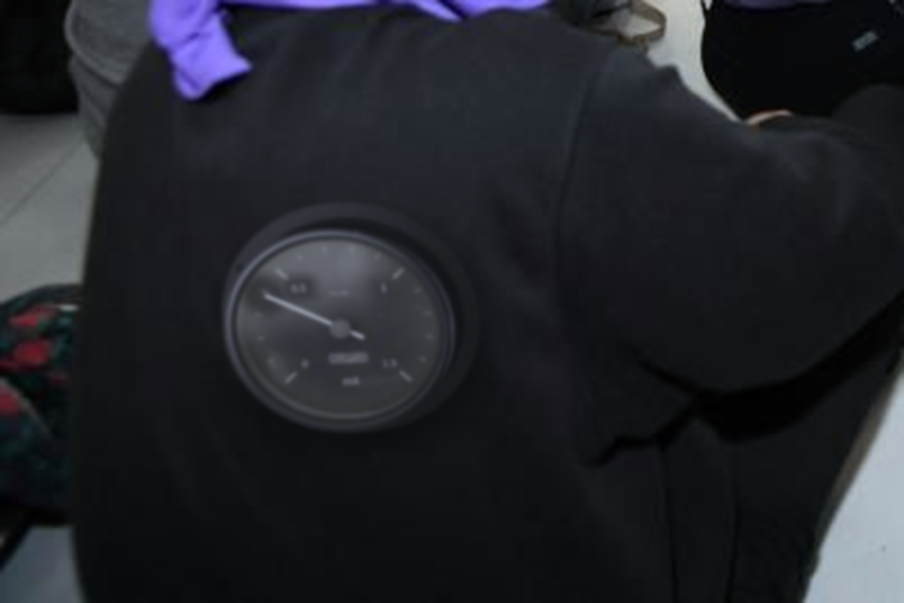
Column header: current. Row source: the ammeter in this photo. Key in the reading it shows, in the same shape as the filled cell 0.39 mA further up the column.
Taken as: 0.4 mA
